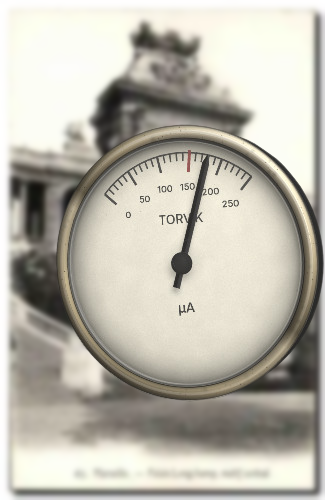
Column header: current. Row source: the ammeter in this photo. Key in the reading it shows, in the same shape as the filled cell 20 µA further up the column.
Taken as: 180 µA
